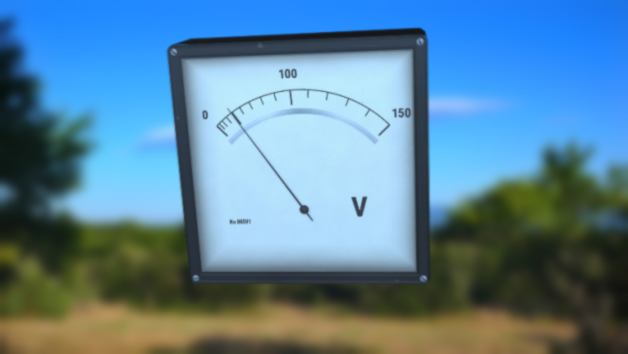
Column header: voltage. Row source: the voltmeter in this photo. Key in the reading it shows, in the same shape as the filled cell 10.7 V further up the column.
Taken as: 50 V
